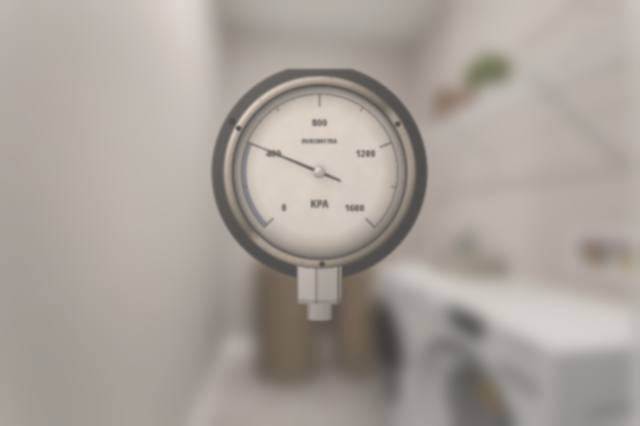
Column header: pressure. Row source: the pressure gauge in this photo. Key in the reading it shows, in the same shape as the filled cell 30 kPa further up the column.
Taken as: 400 kPa
